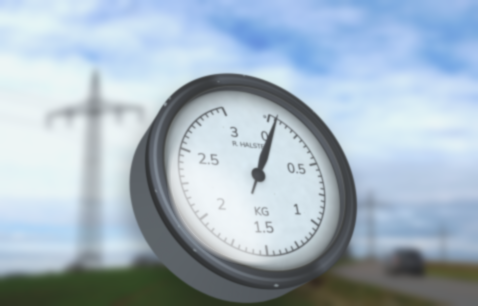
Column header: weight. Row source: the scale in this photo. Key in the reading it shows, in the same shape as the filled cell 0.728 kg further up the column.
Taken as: 0.05 kg
